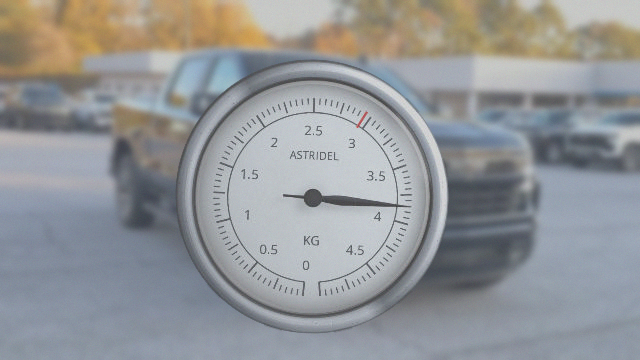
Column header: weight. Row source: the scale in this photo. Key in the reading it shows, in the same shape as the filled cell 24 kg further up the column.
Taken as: 3.85 kg
